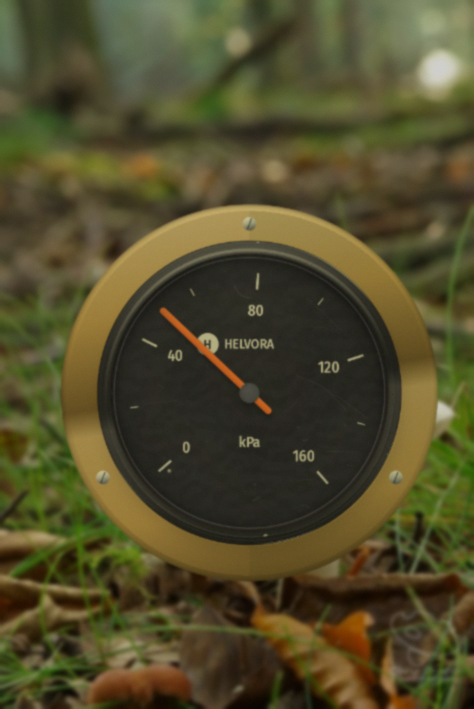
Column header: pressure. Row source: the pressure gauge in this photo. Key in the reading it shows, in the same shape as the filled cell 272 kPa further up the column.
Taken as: 50 kPa
